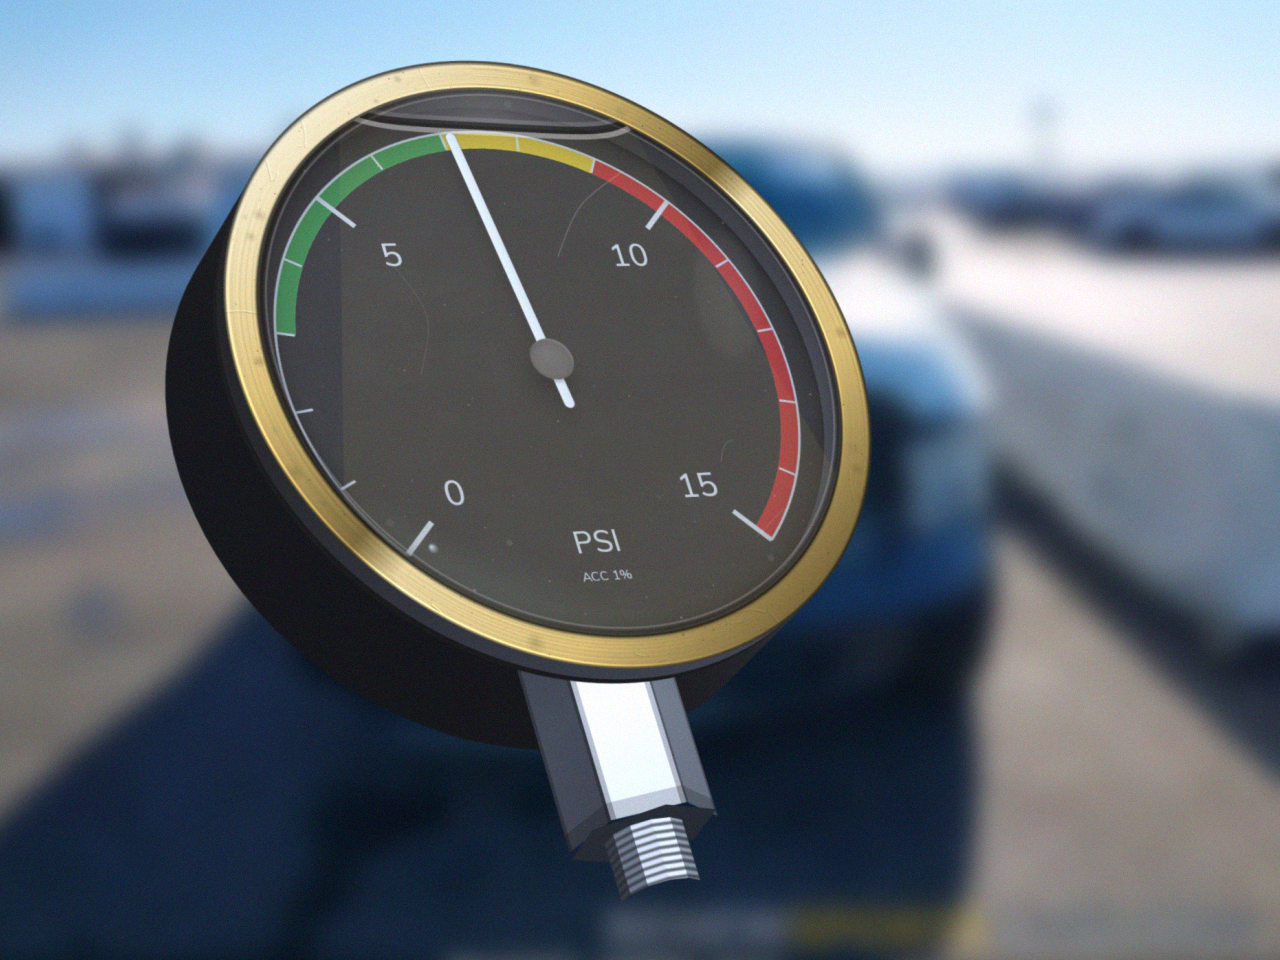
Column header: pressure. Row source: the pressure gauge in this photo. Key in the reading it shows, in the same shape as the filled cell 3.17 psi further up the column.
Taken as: 7 psi
